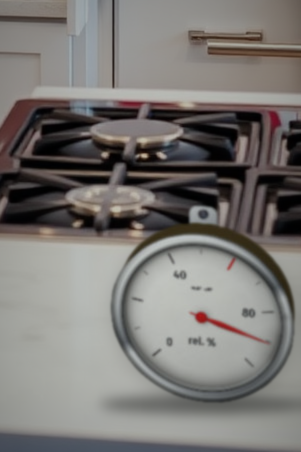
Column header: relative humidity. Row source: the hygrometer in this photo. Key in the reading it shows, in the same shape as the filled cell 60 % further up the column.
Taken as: 90 %
